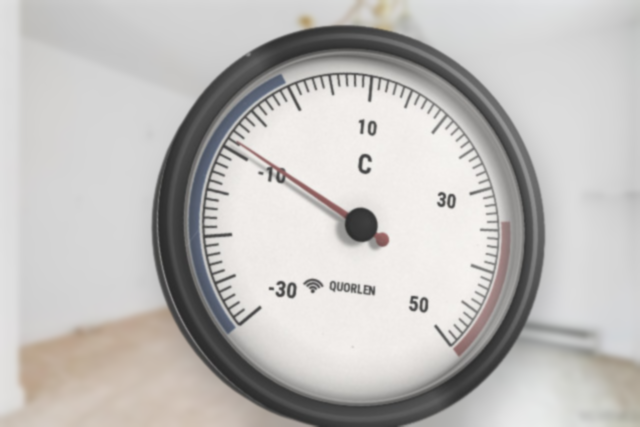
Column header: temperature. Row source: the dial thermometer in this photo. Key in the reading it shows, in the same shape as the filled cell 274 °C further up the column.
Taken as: -9 °C
